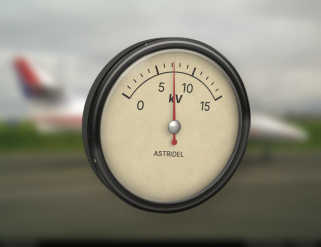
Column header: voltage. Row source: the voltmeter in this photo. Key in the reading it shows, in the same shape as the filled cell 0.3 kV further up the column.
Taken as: 7 kV
